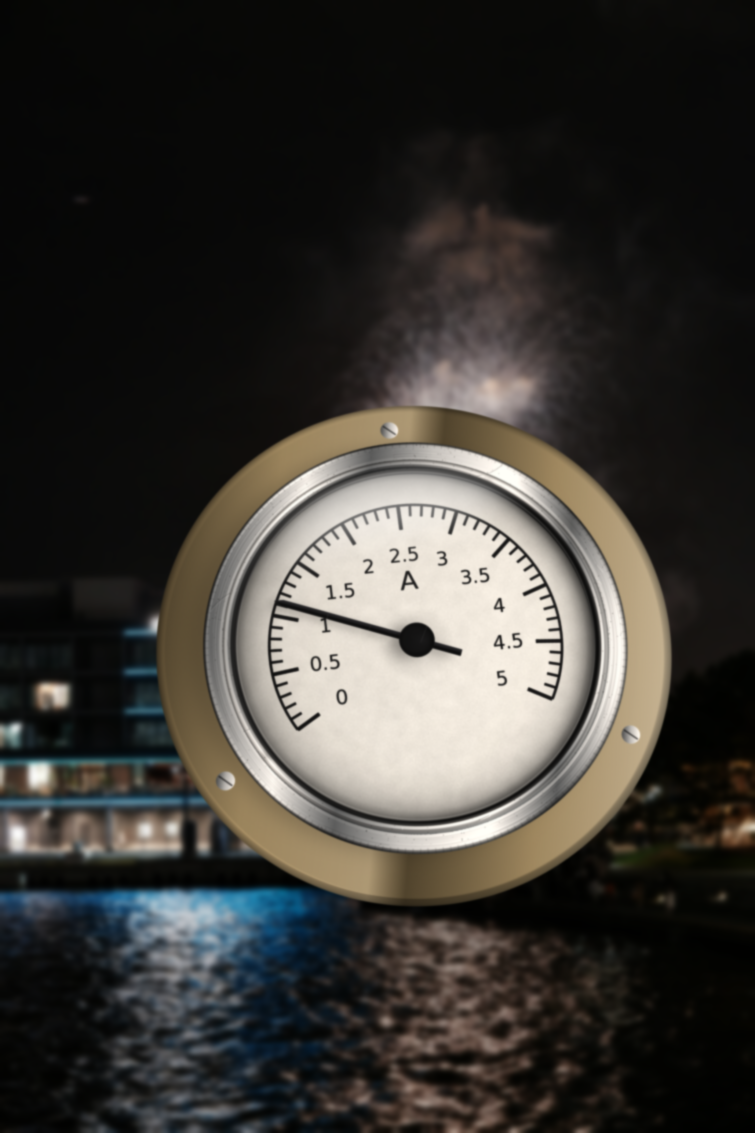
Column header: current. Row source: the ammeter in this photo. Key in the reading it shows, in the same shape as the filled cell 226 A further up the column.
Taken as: 1.1 A
